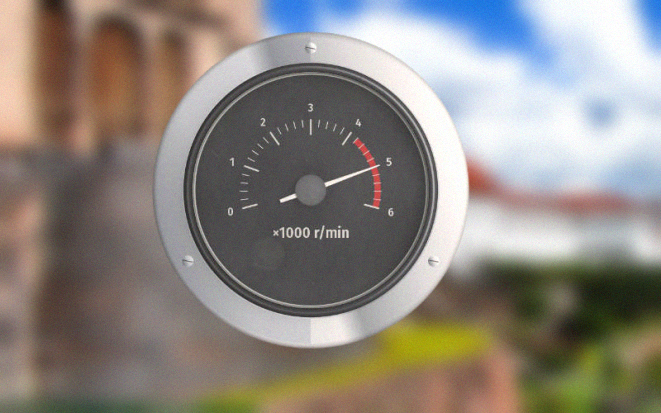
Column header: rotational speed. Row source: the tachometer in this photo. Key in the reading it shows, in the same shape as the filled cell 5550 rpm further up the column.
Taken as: 5000 rpm
